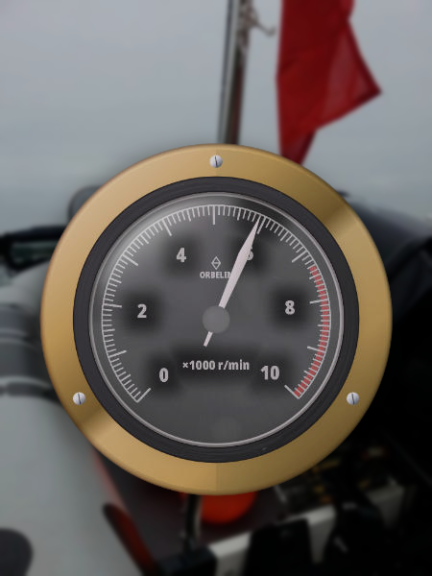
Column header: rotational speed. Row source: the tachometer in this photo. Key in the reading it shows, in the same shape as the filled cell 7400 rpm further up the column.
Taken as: 5900 rpm
